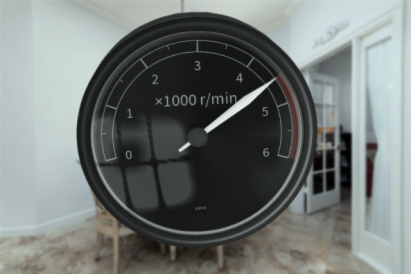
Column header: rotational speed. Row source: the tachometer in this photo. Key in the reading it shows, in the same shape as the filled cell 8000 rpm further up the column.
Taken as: 4500 rpm
